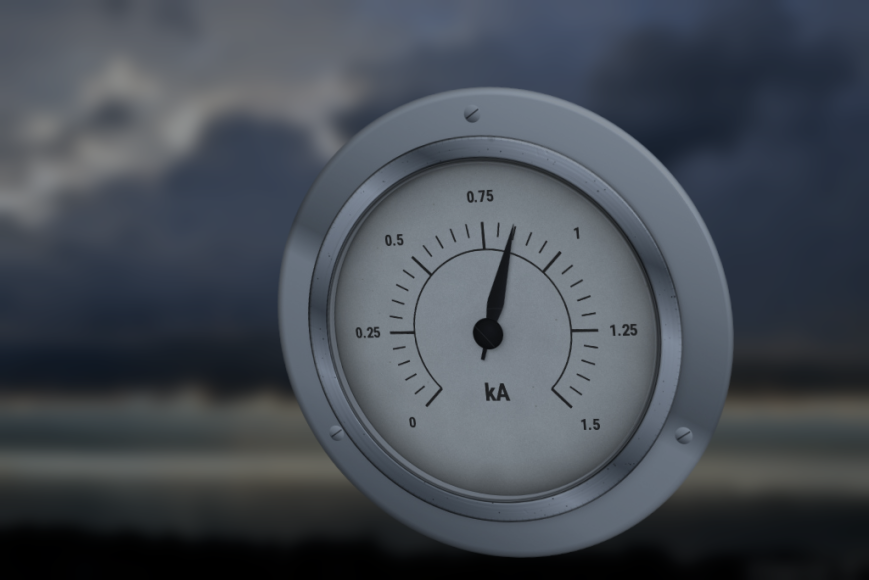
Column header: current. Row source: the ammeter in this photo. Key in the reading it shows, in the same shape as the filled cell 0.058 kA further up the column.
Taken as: 0.85 kA
